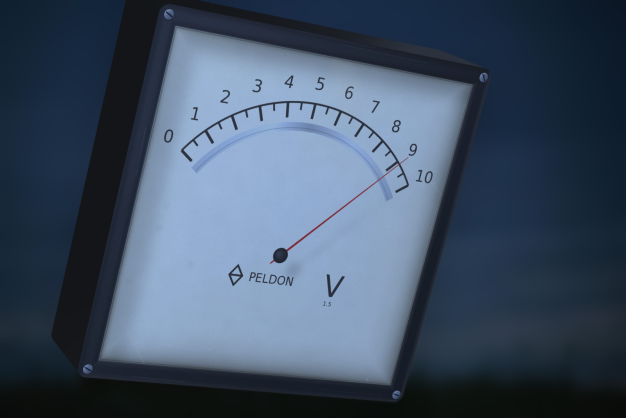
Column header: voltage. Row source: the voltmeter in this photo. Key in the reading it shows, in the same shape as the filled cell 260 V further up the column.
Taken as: 9 V
